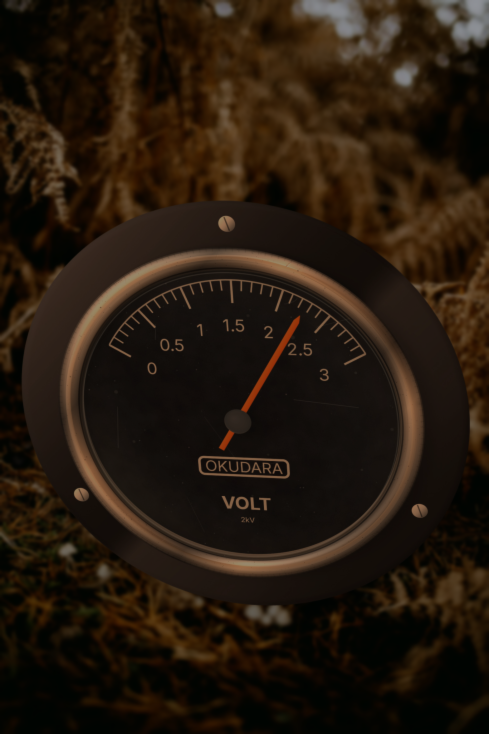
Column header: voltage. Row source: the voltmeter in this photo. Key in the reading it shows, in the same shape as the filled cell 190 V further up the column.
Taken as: 2.25 V
